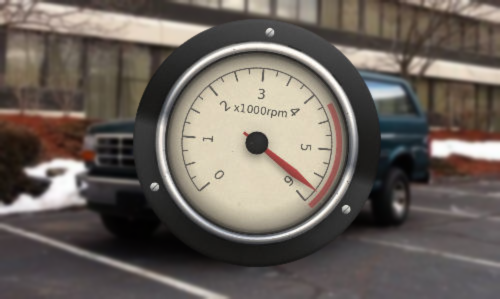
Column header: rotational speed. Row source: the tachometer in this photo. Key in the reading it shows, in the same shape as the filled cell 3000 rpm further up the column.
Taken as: 5750 rpm
